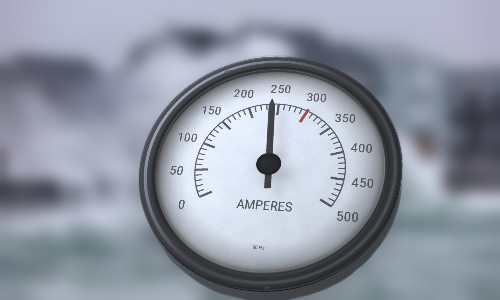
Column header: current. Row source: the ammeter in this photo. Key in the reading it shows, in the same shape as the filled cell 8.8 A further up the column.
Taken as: 240 A
